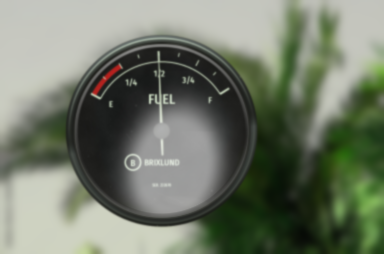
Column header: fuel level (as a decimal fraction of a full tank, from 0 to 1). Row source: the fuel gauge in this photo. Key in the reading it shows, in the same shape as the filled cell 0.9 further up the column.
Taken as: 0.5
